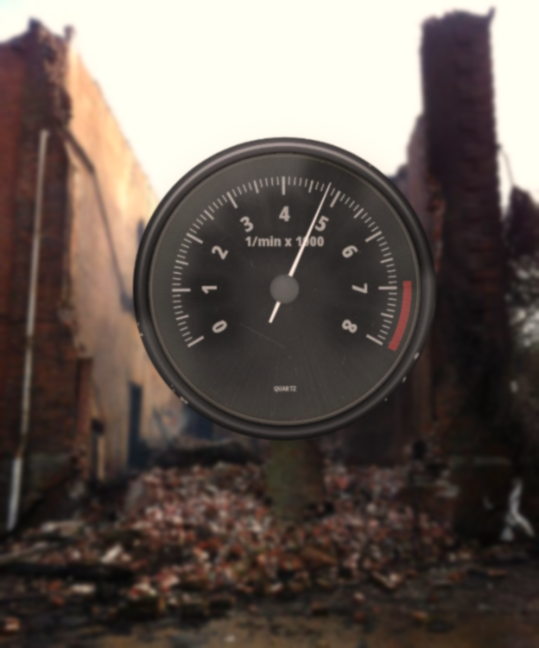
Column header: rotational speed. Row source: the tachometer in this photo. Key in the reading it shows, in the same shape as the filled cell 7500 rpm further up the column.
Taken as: 4800 rpm
